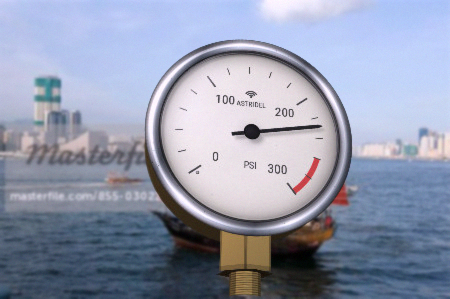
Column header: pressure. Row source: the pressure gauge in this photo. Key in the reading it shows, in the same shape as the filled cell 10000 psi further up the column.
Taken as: 230 psi
